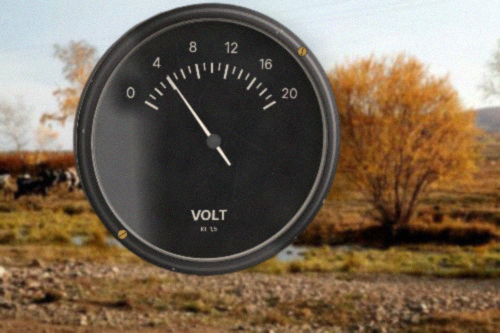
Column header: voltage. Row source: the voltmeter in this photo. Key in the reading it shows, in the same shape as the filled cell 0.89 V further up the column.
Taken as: 4 V
